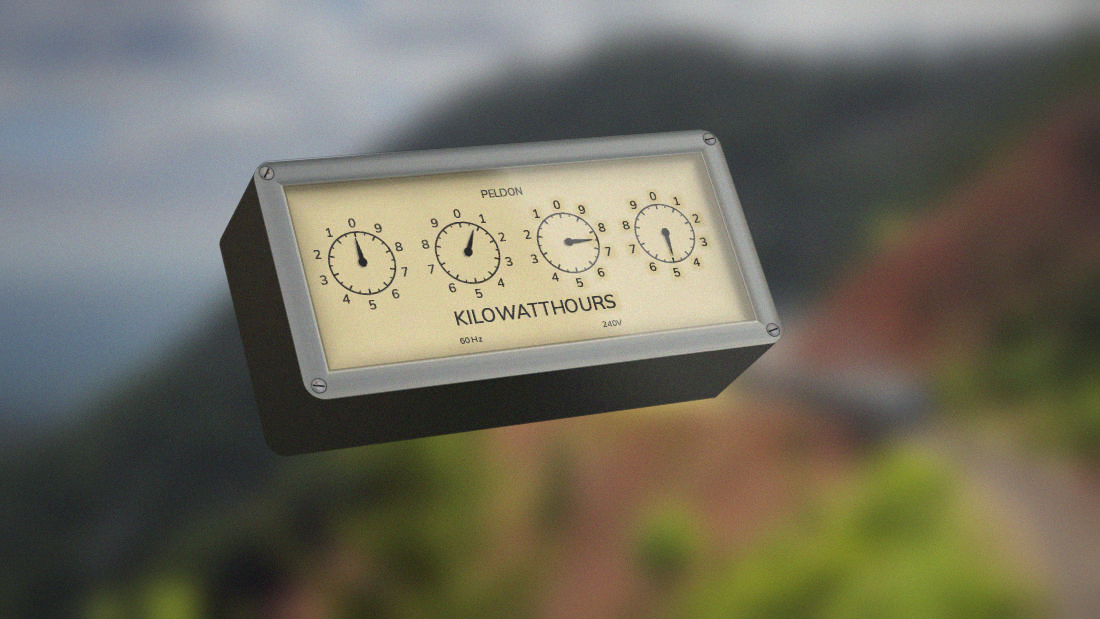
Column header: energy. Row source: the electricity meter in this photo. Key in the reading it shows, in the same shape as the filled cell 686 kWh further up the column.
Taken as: 75 kWh
